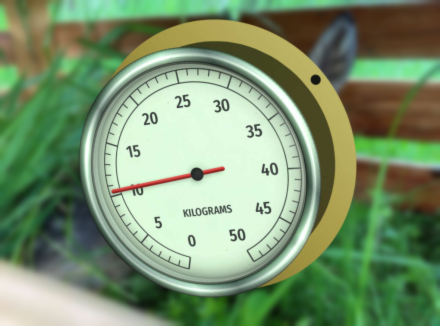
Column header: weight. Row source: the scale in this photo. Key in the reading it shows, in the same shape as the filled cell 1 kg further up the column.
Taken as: 10.5 kg
